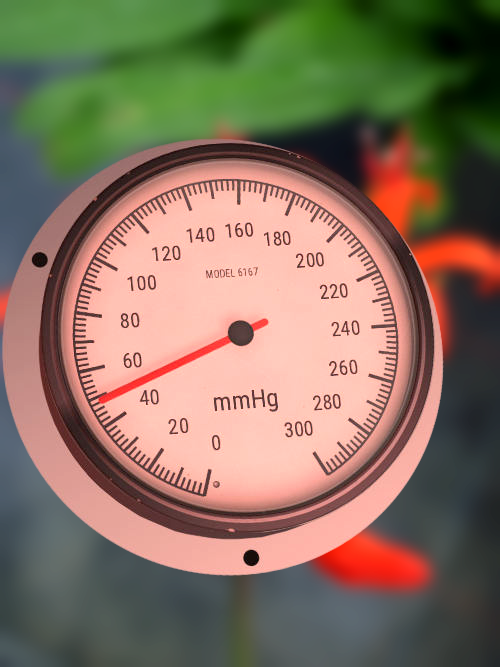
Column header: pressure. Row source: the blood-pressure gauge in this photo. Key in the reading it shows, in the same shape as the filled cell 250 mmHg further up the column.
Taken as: 48 mmHg
